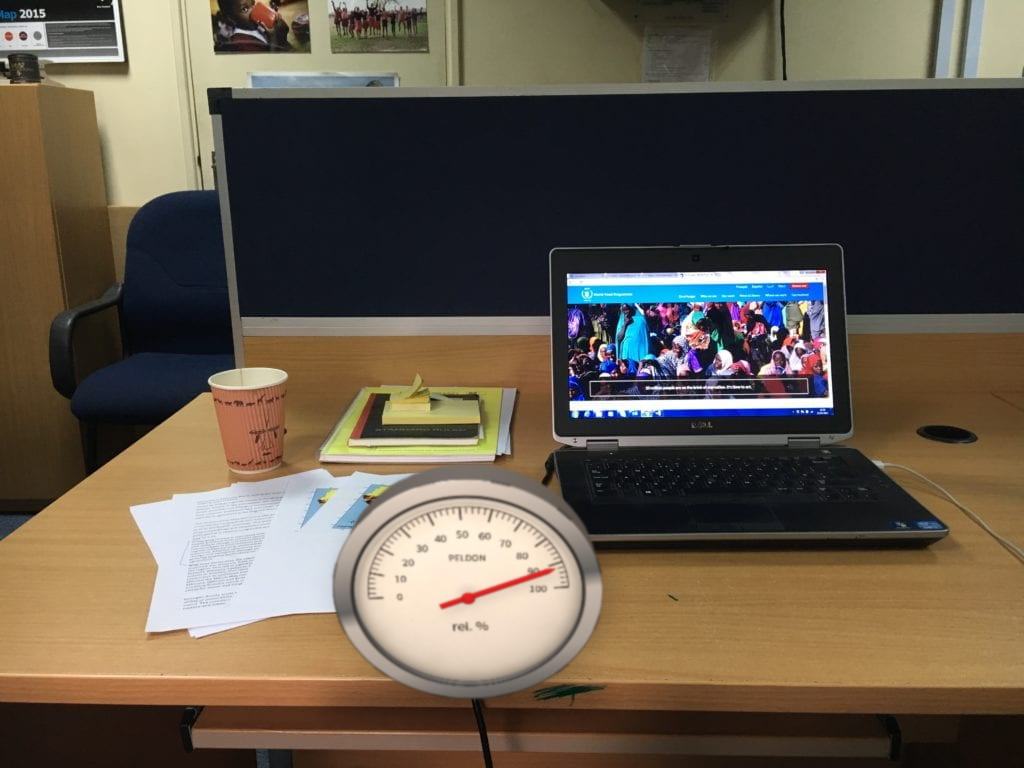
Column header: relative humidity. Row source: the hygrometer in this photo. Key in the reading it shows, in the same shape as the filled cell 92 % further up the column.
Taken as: 90 %
